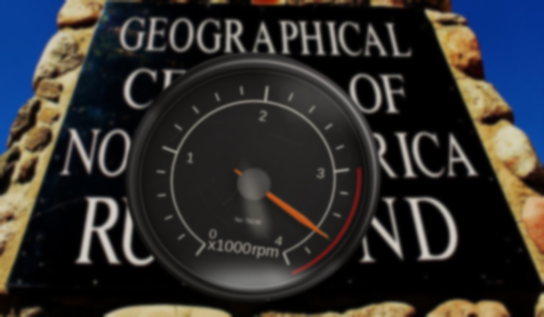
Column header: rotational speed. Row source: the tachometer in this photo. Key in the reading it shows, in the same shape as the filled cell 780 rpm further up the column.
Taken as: 3600 rpm
